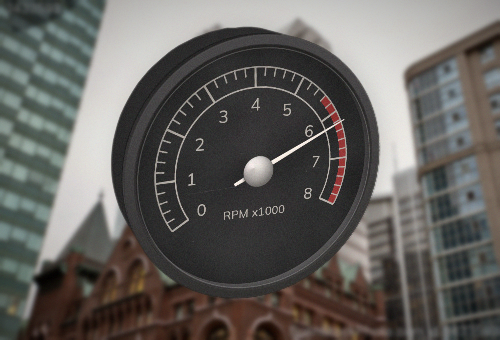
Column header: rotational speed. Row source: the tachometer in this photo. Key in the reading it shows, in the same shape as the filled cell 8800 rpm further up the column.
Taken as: 6200 rpm
